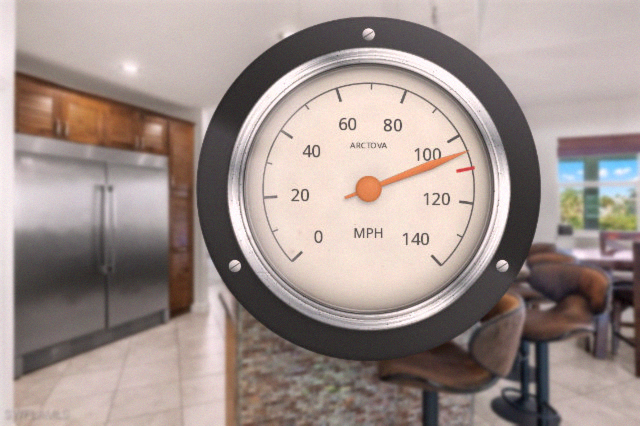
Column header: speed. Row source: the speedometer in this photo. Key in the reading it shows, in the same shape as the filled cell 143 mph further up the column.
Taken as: 105 mph
